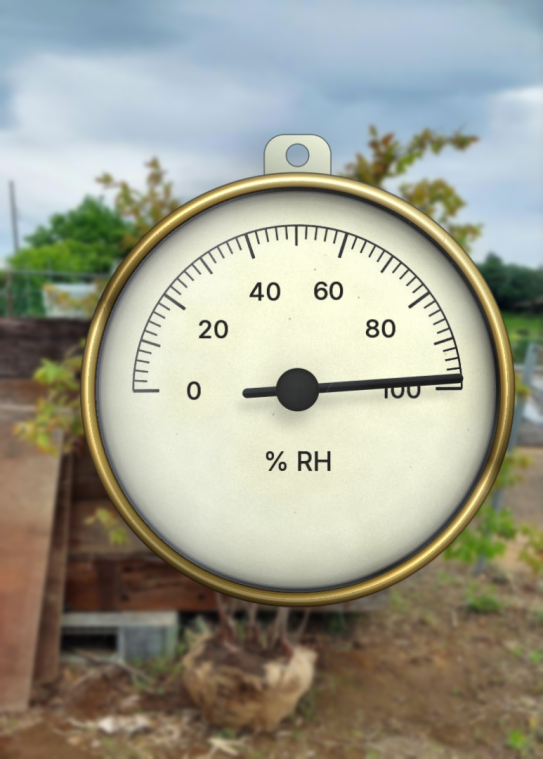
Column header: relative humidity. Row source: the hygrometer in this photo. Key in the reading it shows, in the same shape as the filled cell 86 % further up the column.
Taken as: 98 %
